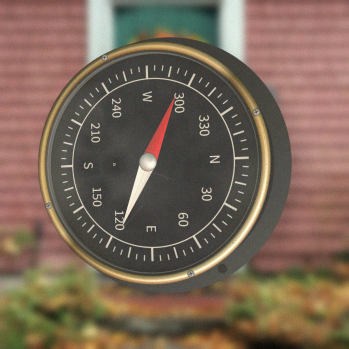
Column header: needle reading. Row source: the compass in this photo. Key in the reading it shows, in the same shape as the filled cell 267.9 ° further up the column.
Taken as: 295 °
